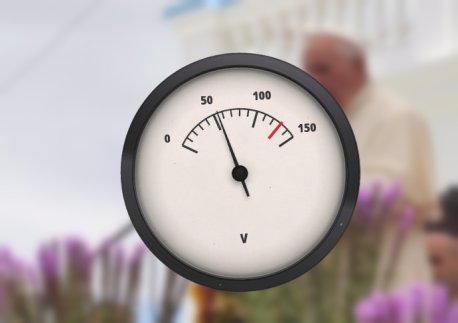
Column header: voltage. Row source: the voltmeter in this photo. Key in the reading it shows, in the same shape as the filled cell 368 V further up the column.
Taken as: 55 V
